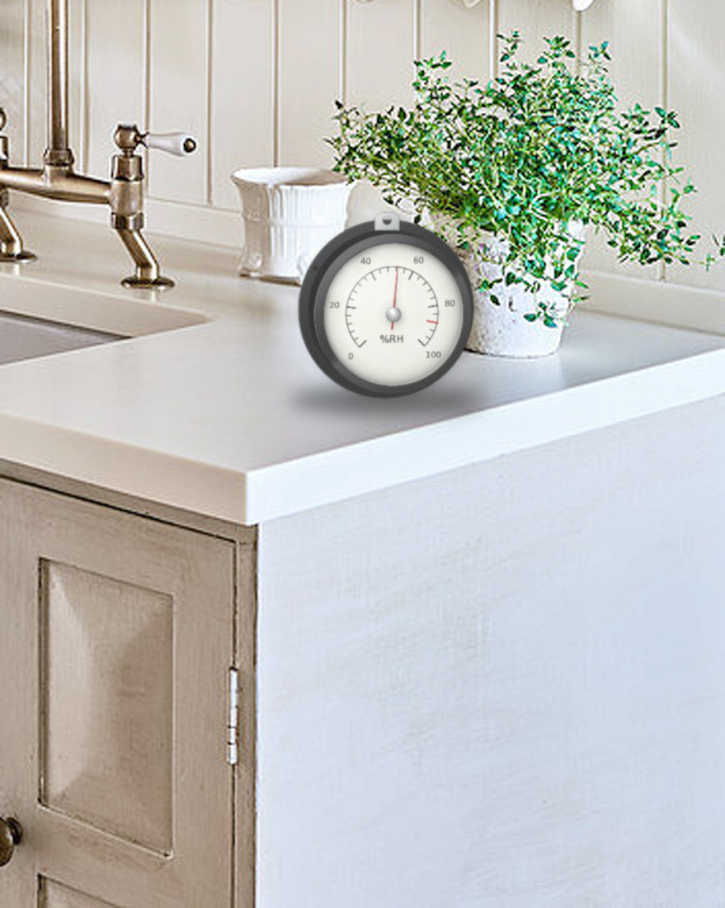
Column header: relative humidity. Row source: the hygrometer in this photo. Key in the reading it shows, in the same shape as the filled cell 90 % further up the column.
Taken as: 52 %
